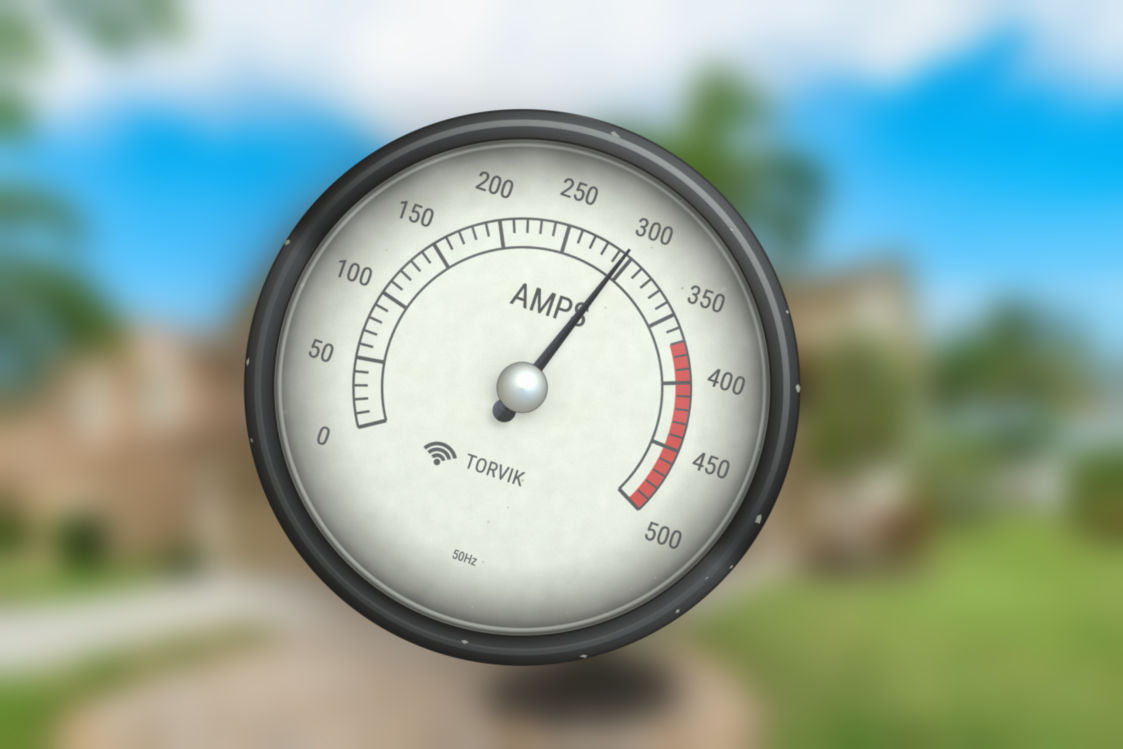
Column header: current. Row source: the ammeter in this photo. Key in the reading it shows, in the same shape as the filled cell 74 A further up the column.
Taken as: 295 A
